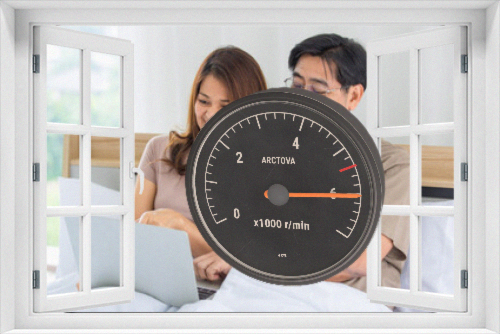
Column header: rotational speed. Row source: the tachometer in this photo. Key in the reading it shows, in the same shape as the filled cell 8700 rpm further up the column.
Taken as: 6000 rpm
